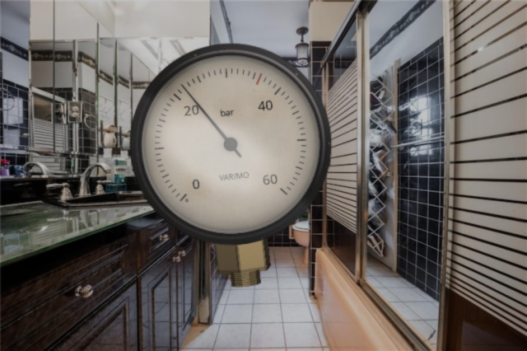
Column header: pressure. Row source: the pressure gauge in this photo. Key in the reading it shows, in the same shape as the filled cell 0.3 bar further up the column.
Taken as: 22 bar
